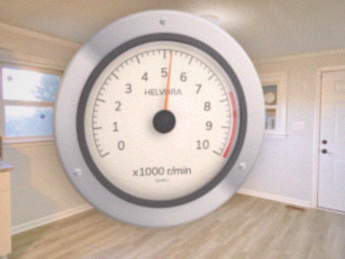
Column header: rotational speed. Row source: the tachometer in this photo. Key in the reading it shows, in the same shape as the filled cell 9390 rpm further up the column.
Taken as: 5200 rpm
